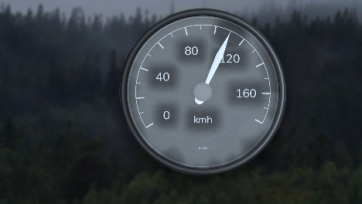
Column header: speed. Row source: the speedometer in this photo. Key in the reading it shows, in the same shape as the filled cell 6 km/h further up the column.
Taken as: 110 km/h
